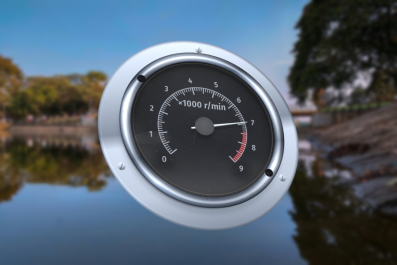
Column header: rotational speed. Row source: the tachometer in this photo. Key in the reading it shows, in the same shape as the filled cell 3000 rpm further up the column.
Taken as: 7000 rpm
